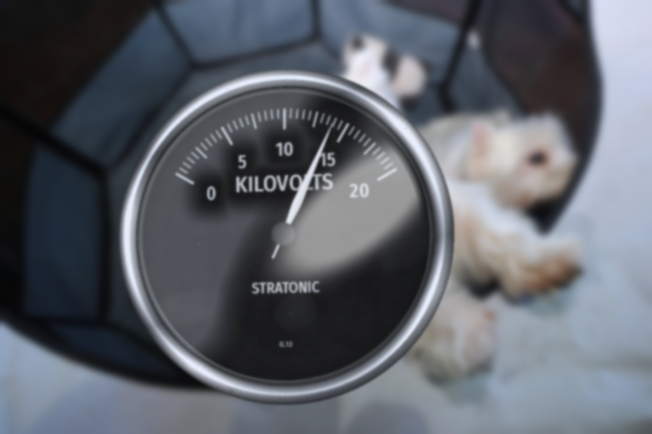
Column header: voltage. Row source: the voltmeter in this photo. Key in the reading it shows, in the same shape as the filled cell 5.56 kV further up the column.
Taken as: 14 kV
